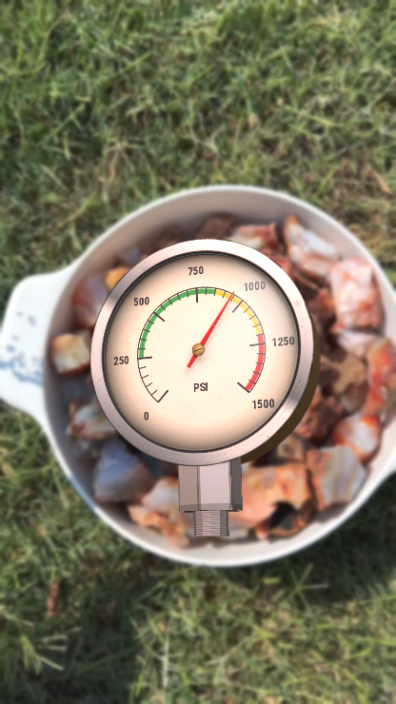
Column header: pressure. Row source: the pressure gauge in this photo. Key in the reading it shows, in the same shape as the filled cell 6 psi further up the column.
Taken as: 950 psi
